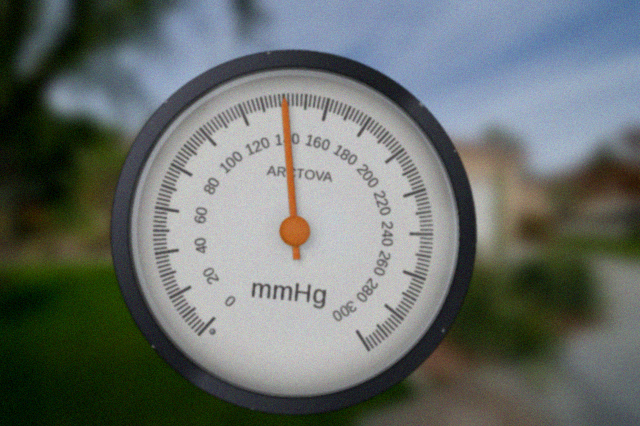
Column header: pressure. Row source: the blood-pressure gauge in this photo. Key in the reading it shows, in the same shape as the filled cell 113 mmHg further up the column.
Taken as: 140 mmHg
